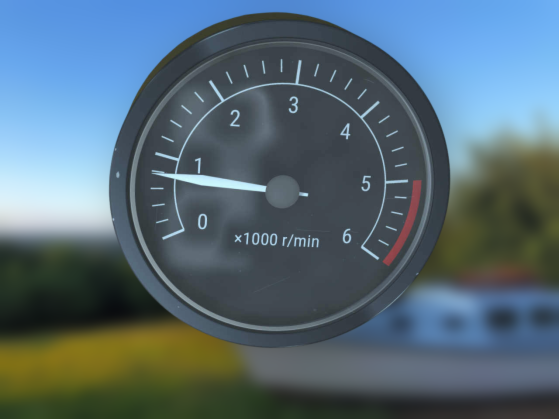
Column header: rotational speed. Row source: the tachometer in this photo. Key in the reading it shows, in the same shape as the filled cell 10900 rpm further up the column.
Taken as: 800 rpm
